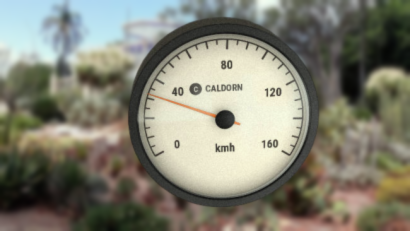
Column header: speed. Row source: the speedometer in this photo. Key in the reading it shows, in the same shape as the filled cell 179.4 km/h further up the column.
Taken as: 32.5 km/h
